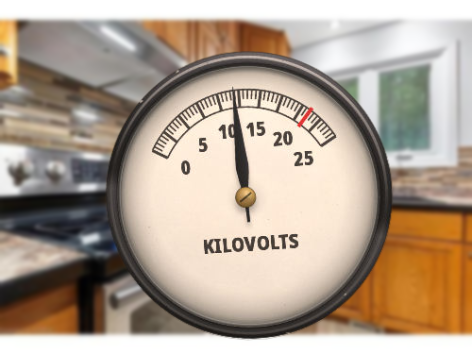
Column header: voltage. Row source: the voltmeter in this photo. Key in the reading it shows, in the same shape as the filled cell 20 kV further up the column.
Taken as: 12 kV
